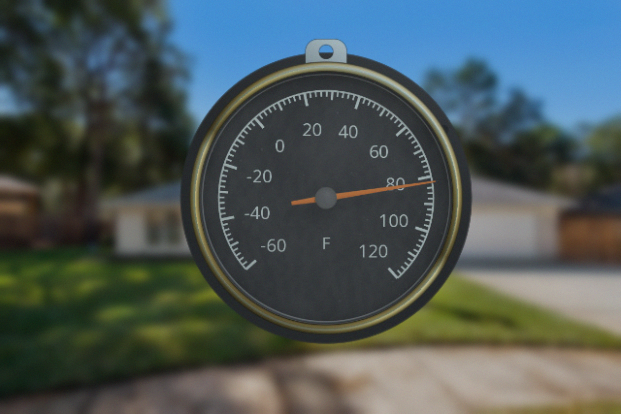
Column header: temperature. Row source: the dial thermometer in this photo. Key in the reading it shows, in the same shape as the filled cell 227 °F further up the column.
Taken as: 82 °F
